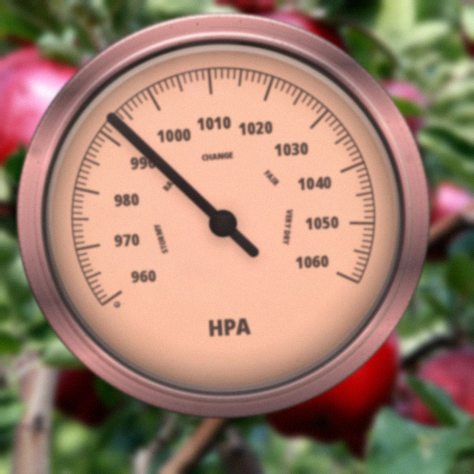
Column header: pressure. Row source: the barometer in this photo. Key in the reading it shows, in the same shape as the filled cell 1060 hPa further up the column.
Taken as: 993 hPa
